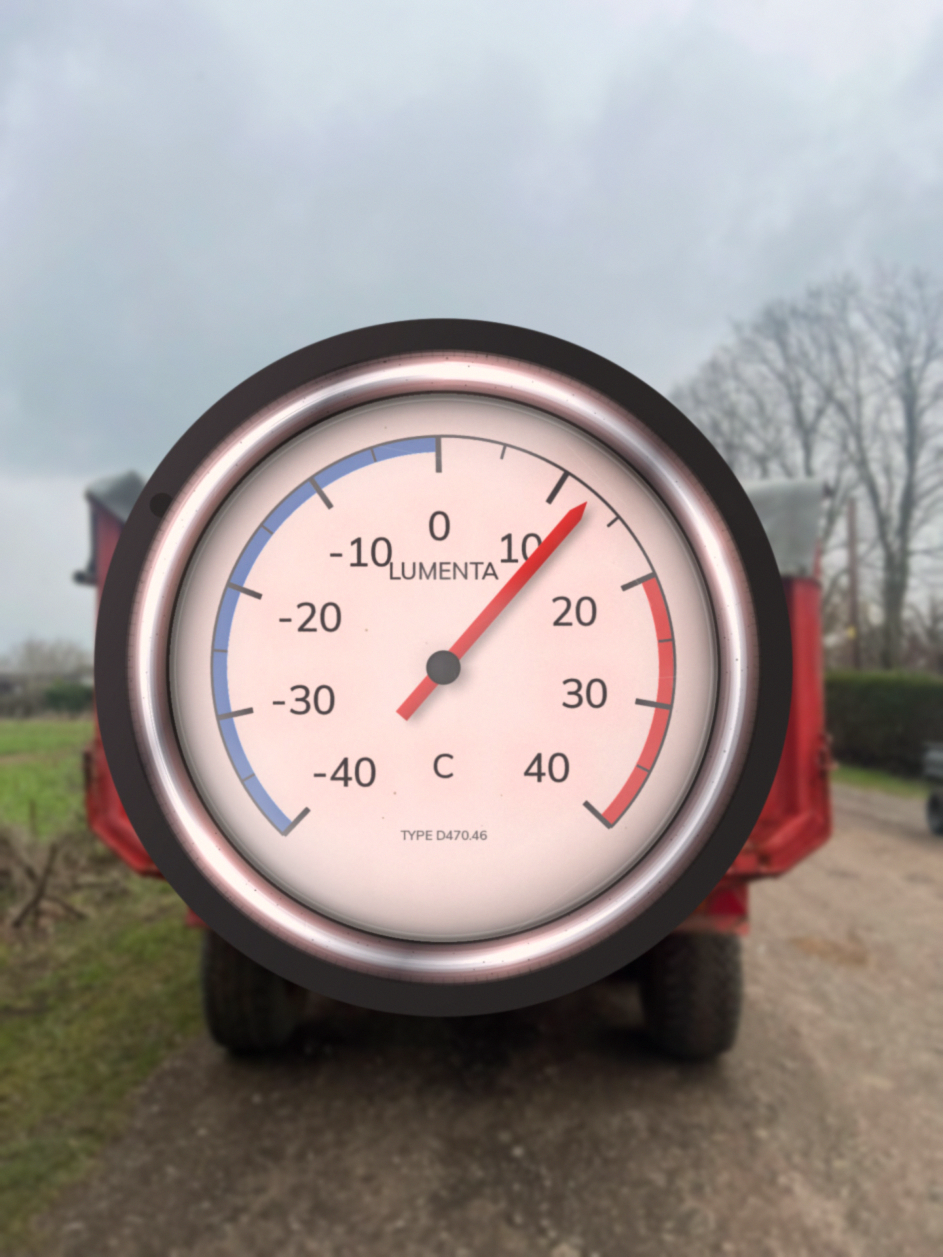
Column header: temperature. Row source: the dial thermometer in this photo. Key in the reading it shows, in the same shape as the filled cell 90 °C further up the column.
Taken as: 12.5 °C
